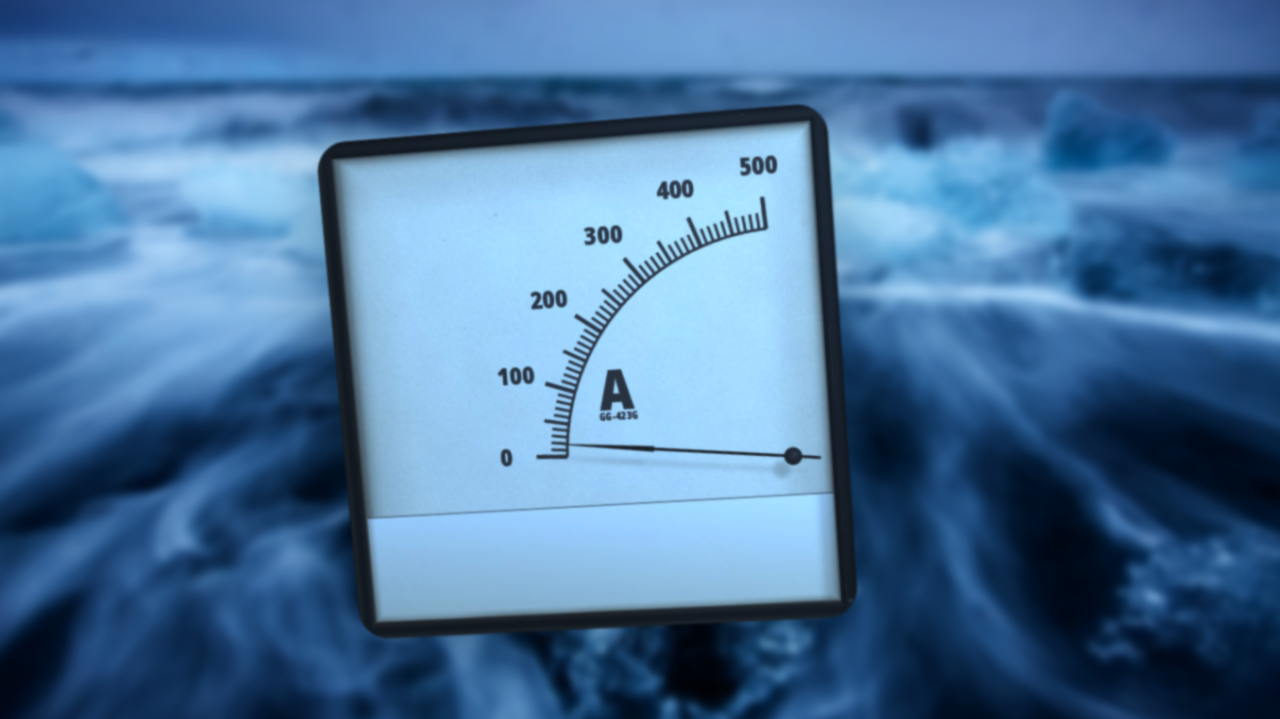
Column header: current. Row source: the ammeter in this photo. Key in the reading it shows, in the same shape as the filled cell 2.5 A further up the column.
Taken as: 20 A
